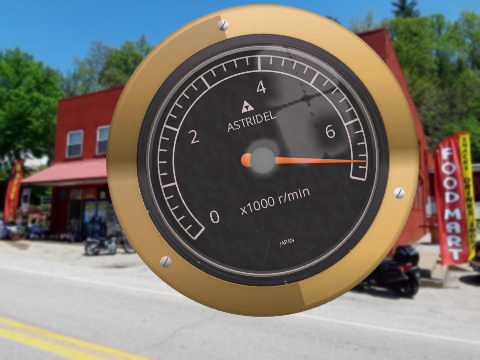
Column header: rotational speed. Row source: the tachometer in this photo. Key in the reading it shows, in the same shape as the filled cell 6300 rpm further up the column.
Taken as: 6700 rpm
